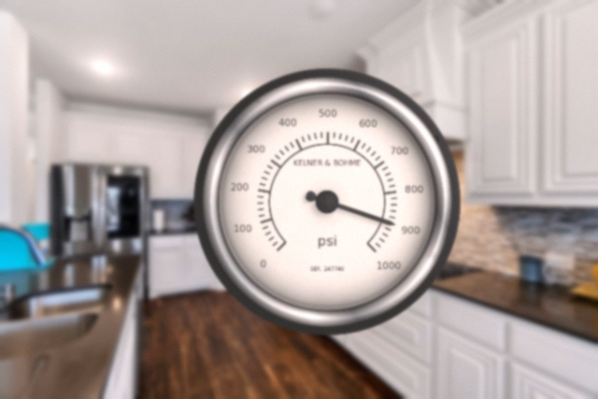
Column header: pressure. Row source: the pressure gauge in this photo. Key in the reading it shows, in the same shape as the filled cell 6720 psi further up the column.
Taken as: 900 psi
